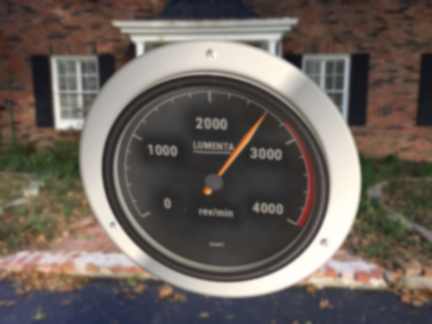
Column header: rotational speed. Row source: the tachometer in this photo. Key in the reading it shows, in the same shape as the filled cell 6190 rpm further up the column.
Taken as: 2600 rpm
